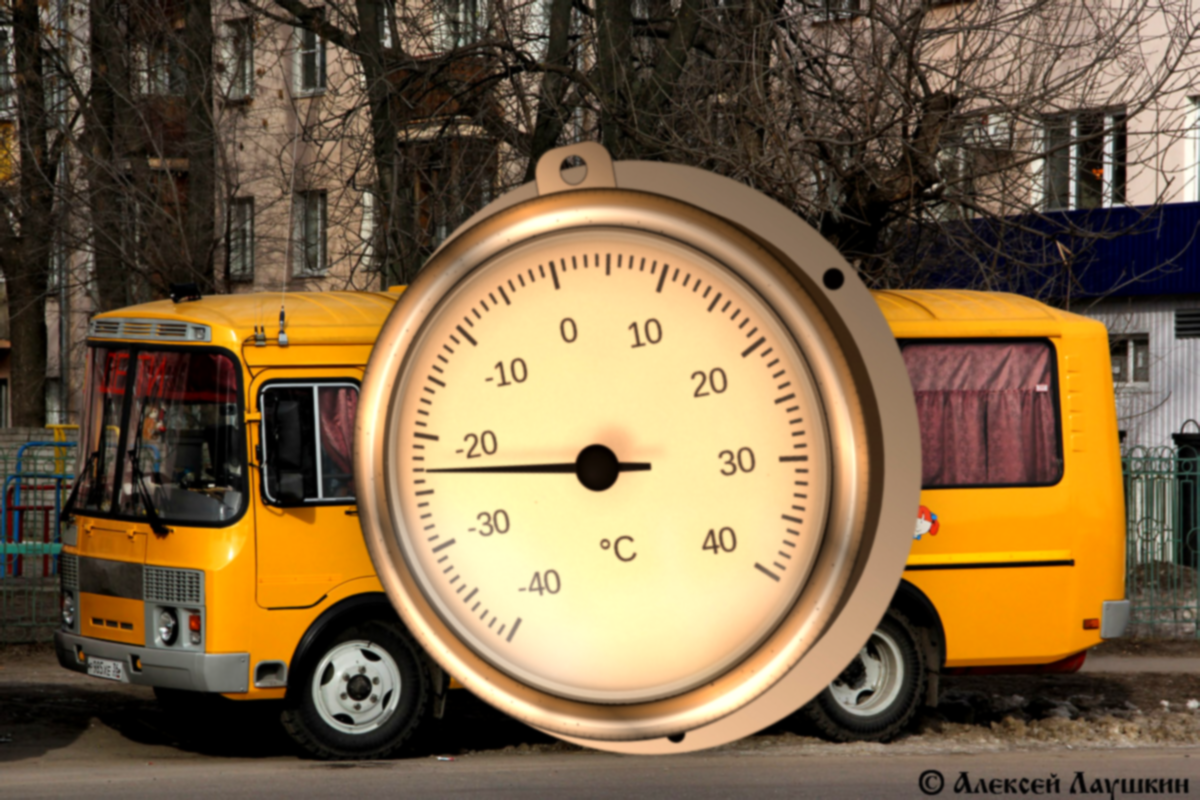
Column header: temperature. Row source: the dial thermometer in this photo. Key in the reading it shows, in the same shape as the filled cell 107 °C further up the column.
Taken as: -23 °C
